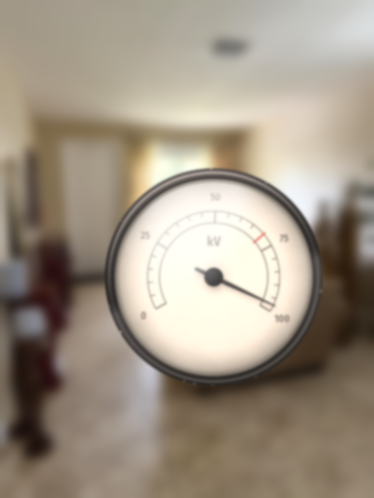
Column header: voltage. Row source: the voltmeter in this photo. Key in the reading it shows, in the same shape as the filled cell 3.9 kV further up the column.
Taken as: 97.5 kV
